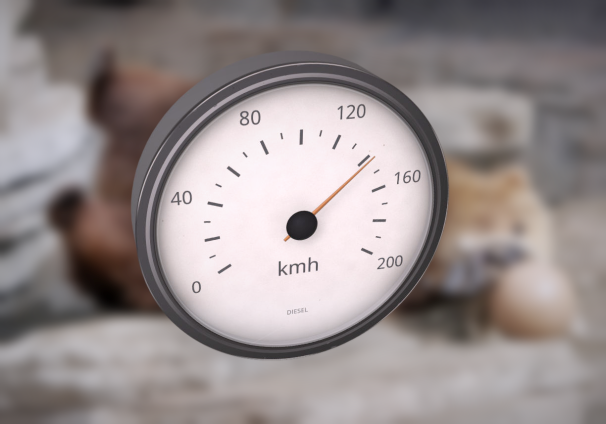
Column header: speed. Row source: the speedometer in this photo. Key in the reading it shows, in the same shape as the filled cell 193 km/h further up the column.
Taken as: 140 km/h
